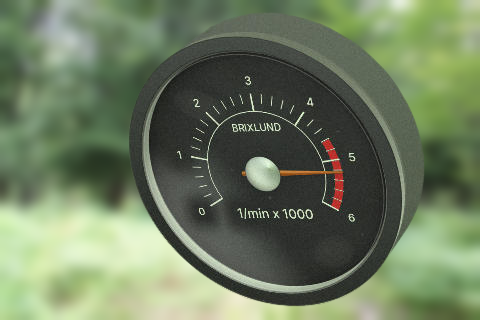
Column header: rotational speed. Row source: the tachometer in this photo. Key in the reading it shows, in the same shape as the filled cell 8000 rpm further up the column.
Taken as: 5200 rpm
